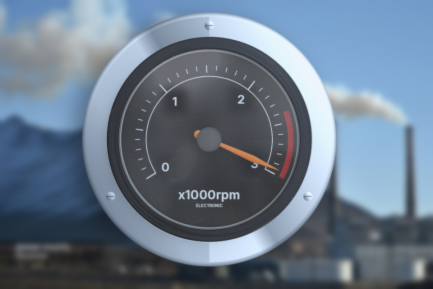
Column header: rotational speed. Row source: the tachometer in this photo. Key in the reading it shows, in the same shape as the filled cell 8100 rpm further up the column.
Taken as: 2950 rpm
